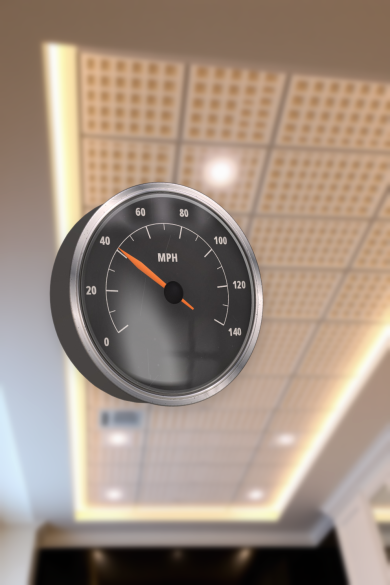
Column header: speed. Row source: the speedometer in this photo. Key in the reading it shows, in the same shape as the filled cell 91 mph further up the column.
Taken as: 40 mph
